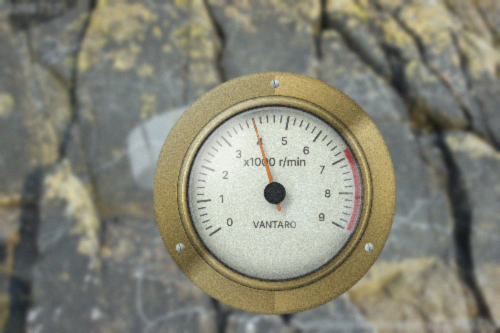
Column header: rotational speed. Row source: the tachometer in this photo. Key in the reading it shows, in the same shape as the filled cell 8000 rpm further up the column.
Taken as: 4000 rpm
